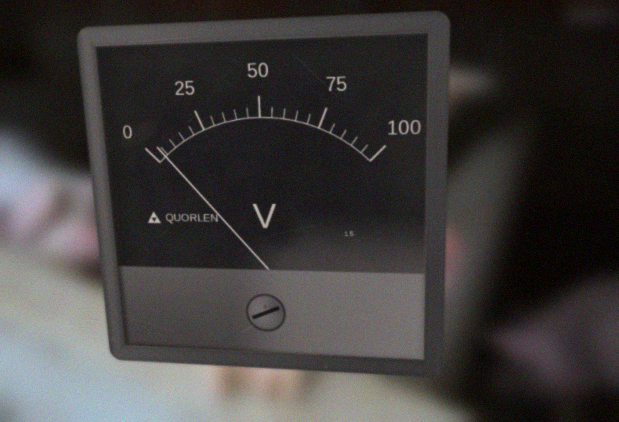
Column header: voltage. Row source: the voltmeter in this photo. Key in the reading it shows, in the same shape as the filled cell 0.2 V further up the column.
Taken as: 5 V
